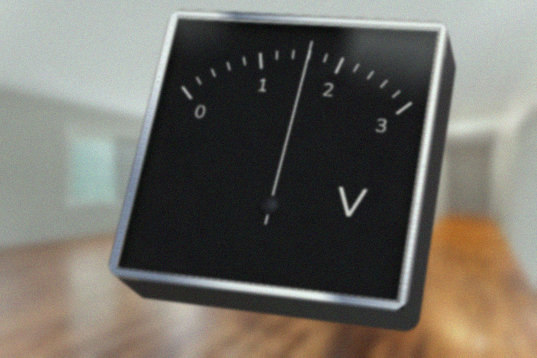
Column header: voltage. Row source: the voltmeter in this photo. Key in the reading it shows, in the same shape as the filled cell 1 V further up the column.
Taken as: 1.6 V
